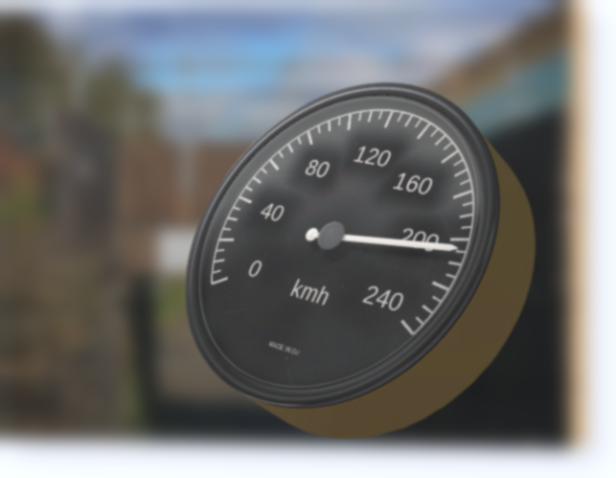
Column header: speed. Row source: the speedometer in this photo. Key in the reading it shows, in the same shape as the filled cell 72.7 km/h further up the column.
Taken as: 205 km/h
